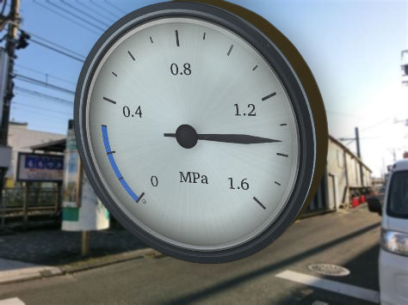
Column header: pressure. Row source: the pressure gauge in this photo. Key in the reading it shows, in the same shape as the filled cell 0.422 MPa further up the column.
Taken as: 1.35 MPa
